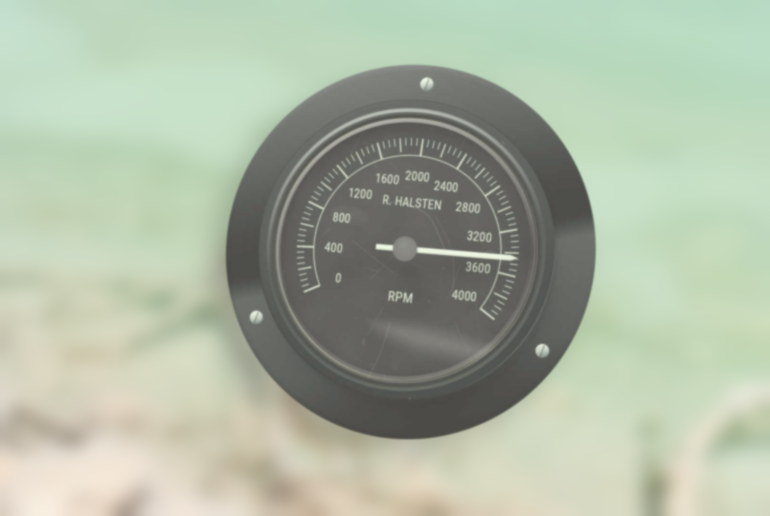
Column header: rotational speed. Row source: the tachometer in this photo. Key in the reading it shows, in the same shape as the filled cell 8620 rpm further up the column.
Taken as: 3450 rpm
